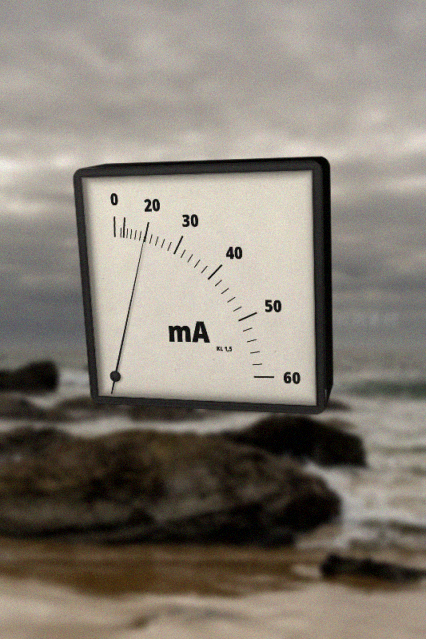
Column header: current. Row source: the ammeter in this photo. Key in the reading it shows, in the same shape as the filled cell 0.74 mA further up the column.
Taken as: 20 mA
